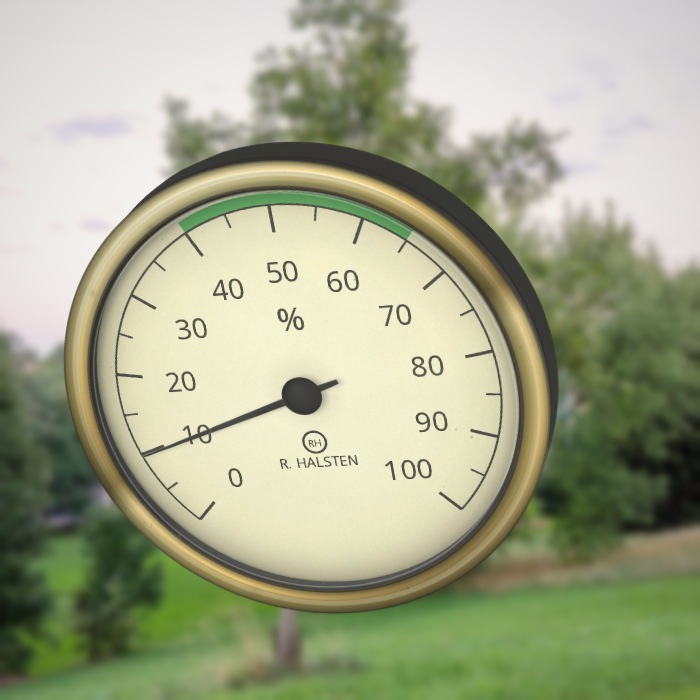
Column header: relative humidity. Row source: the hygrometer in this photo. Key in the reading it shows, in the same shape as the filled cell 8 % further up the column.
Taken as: 10 %
